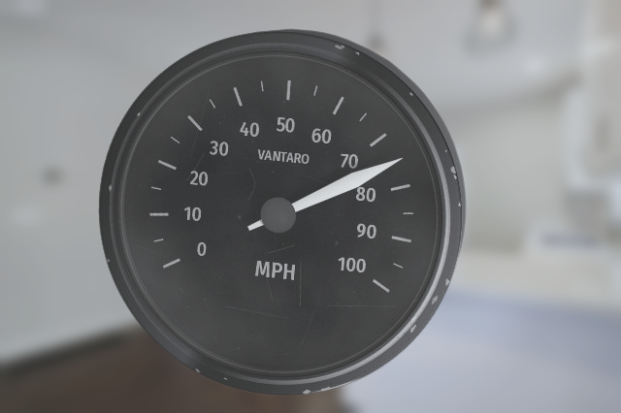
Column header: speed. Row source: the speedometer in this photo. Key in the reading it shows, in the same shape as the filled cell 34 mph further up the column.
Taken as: 75 mph
